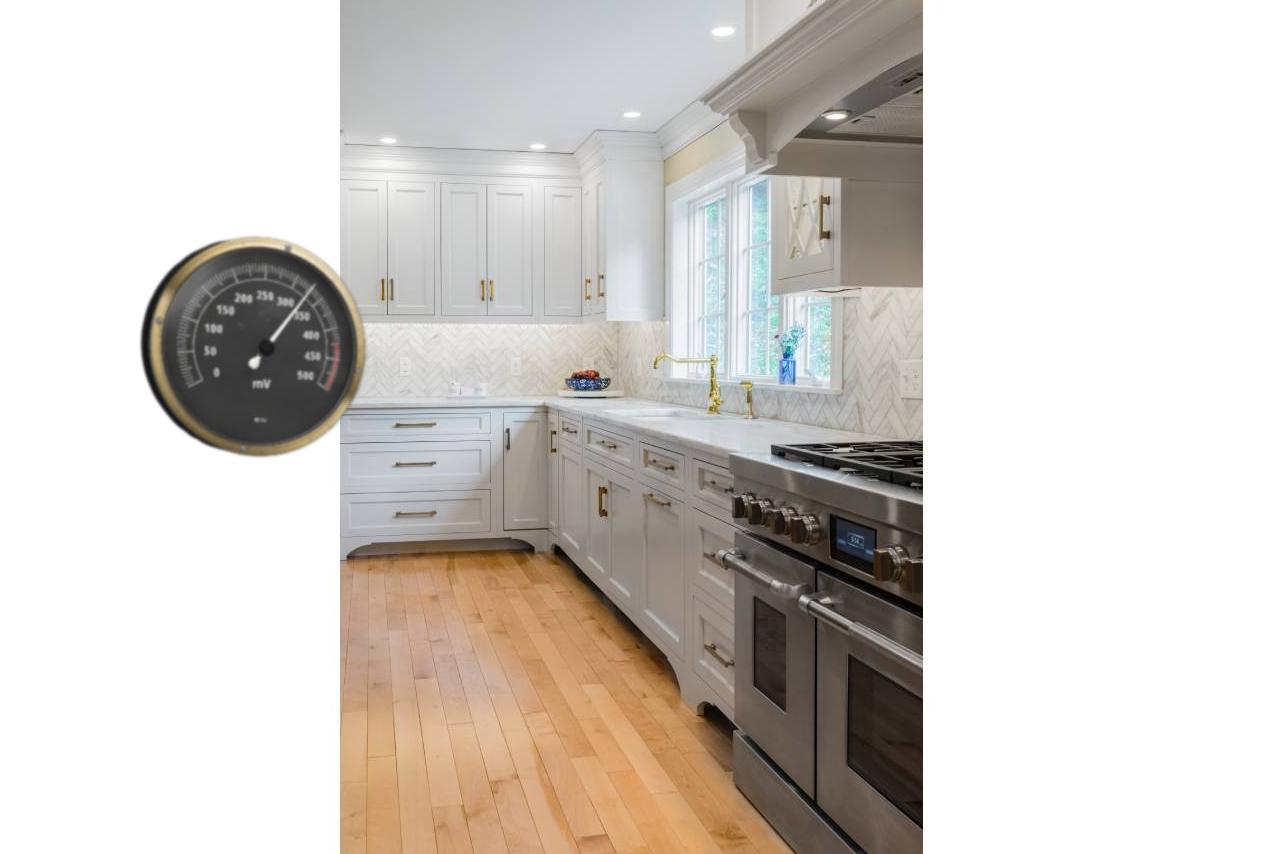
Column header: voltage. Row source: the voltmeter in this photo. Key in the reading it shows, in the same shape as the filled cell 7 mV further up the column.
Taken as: 325 mV
